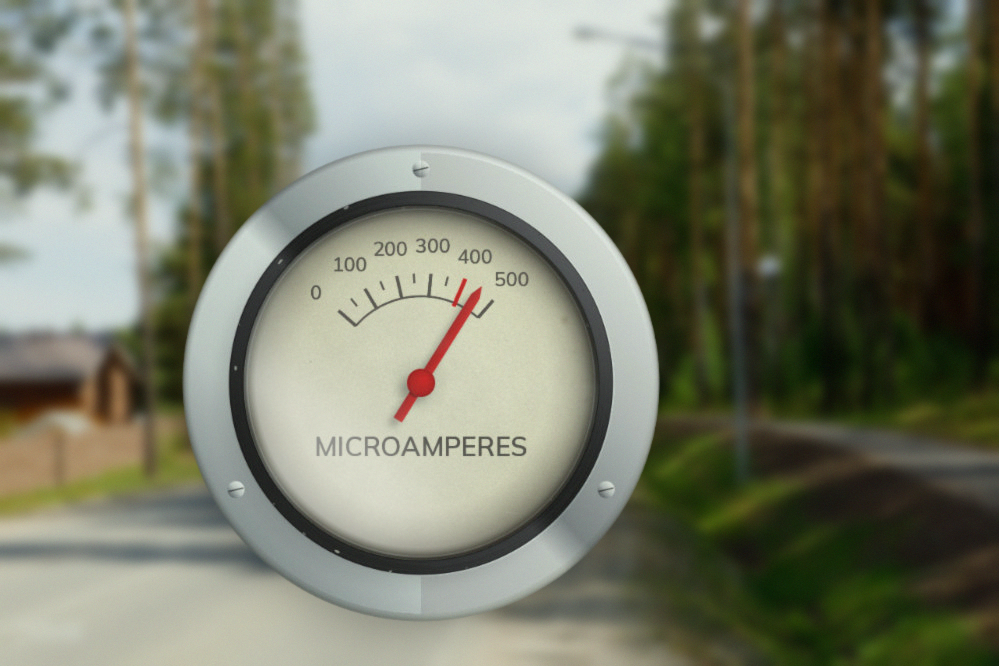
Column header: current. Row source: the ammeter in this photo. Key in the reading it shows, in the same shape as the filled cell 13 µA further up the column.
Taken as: 450 µA
